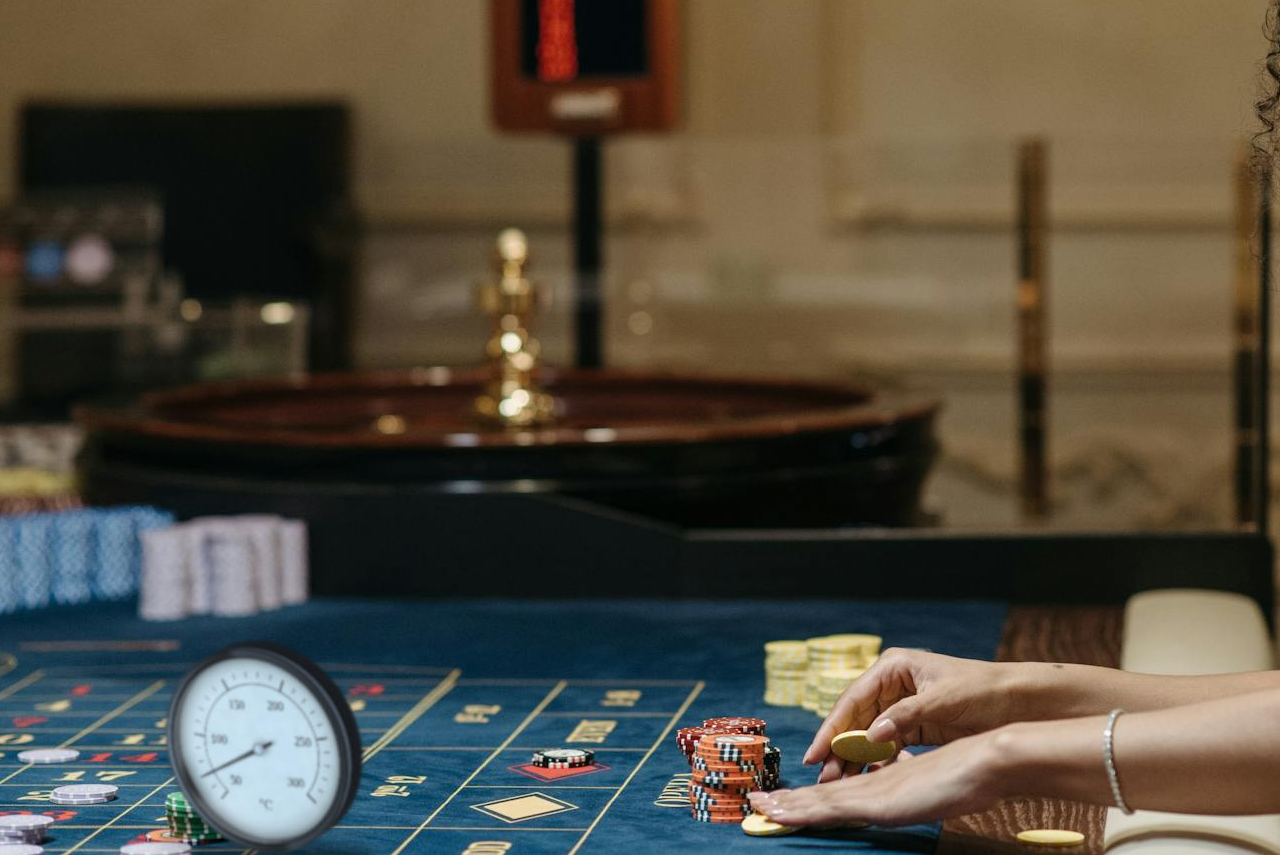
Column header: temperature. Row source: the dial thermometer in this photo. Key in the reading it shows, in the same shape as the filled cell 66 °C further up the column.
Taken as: 70 °C
